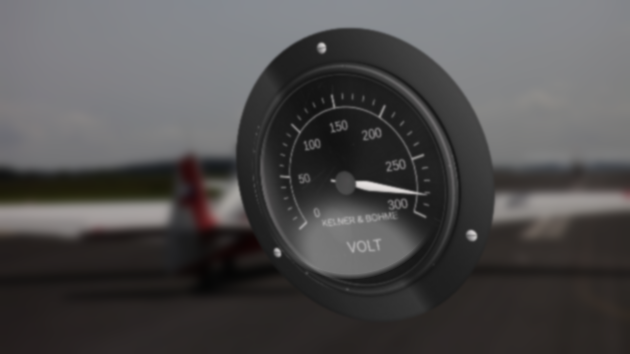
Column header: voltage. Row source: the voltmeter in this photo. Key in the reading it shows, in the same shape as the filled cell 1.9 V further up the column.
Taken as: 280 V
